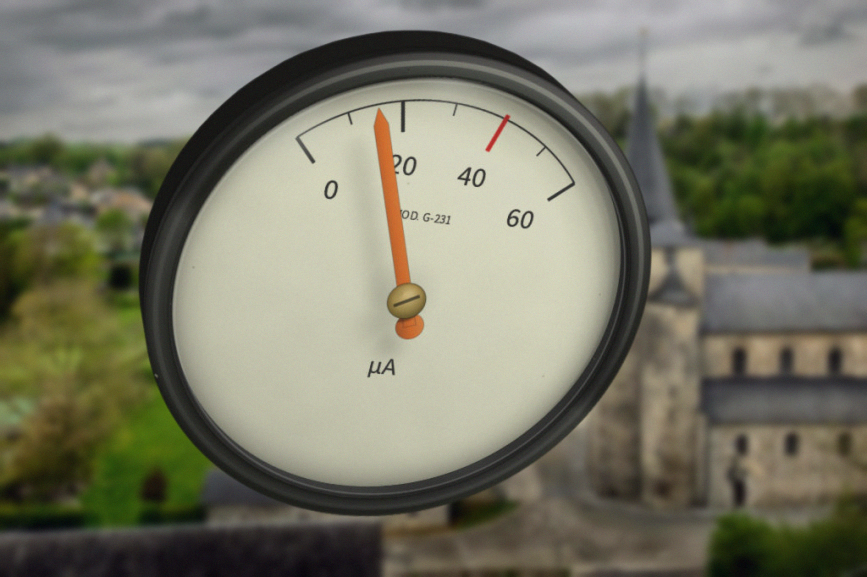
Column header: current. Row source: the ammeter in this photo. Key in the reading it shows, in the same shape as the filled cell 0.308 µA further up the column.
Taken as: 15 µA
